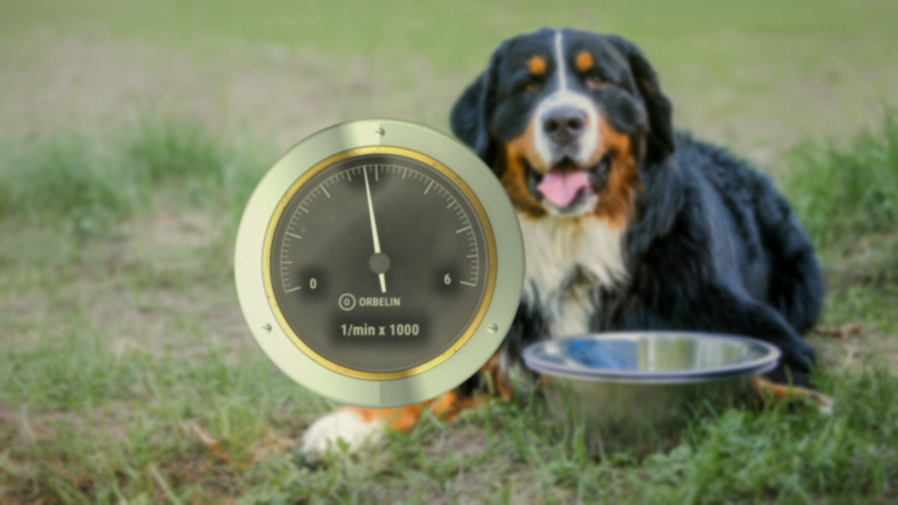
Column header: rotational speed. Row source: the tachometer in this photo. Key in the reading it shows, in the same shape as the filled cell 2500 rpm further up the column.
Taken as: 2800 rpm
